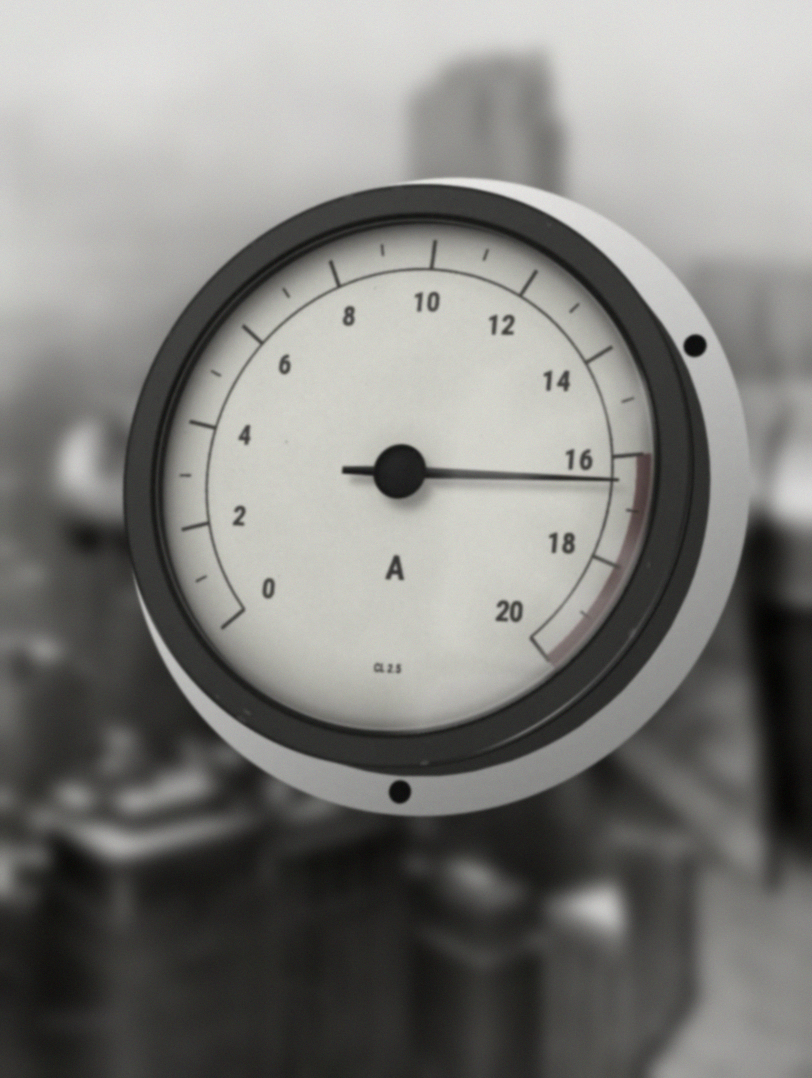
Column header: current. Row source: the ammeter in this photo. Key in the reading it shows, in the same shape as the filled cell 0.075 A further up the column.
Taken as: 16.5 A
